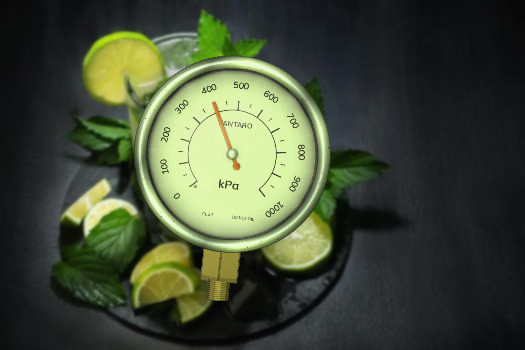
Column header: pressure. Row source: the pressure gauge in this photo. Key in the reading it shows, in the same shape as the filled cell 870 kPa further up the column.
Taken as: 400 kPa
